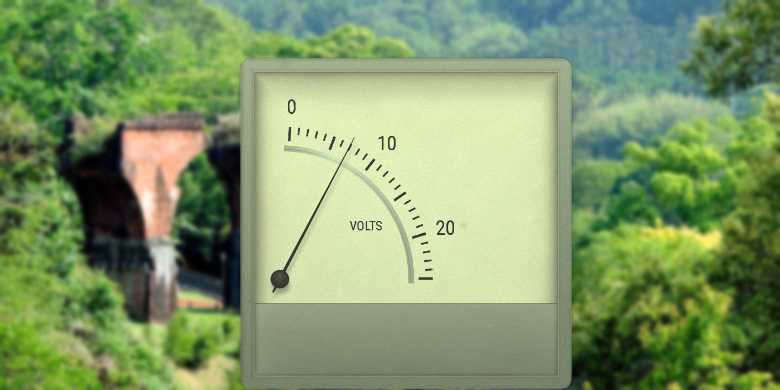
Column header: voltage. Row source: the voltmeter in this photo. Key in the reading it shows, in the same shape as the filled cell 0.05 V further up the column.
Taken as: 7 V
